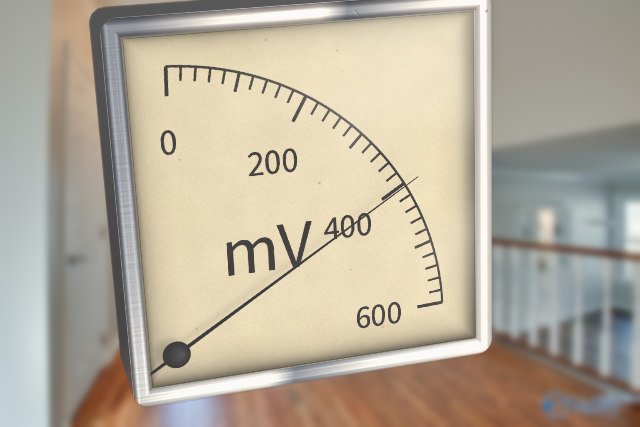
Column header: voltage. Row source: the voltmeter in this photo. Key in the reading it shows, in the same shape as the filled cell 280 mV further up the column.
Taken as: 400 mV
